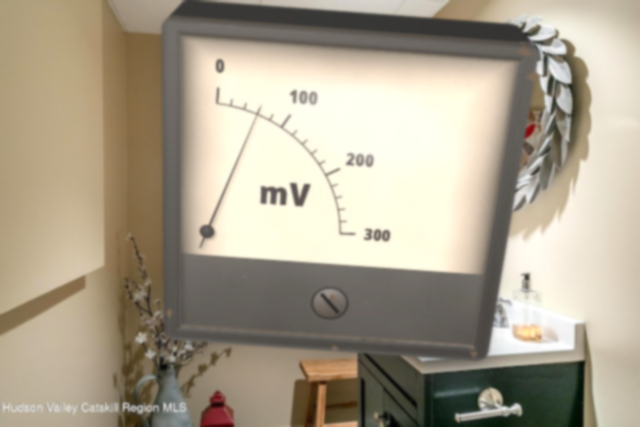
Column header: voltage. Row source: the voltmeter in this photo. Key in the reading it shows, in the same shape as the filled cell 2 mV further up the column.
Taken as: 60 mV
